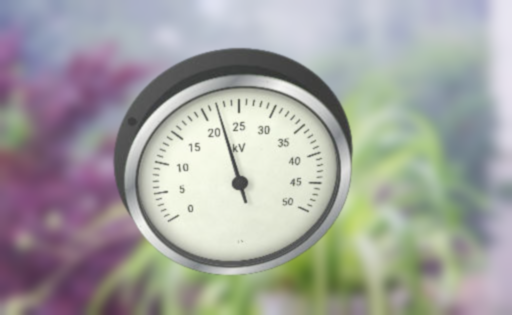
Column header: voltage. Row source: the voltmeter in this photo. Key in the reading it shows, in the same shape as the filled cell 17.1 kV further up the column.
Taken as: 22 kV
